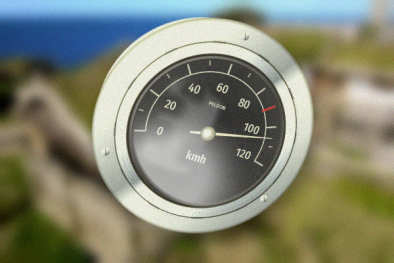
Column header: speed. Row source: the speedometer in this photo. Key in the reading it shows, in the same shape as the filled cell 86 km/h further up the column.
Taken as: 105 km/h
